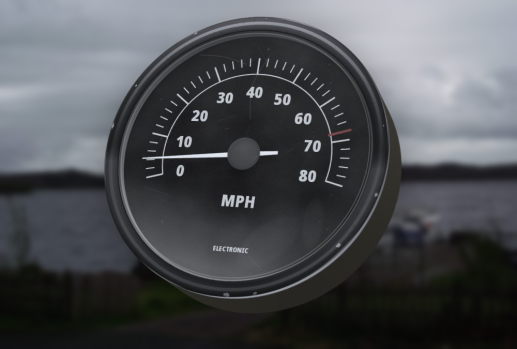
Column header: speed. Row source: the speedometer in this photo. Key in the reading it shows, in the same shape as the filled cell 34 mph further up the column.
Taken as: 4 mph
